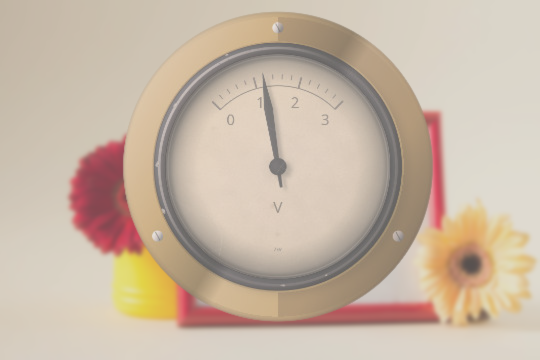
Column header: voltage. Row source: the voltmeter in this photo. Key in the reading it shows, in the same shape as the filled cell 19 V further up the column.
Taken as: 1.2 V
